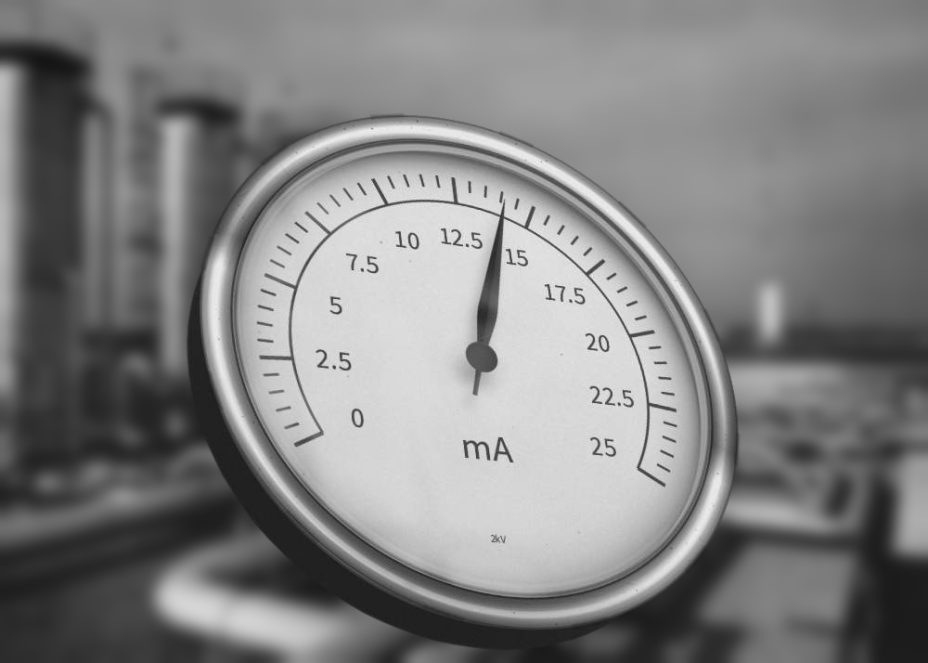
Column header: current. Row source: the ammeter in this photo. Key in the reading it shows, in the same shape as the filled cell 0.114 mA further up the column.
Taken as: 14 mA
